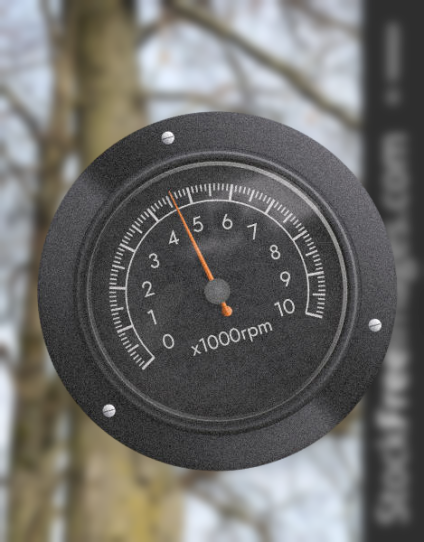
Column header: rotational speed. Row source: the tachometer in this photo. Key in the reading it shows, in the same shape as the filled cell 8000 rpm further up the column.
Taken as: 4600 rpm
